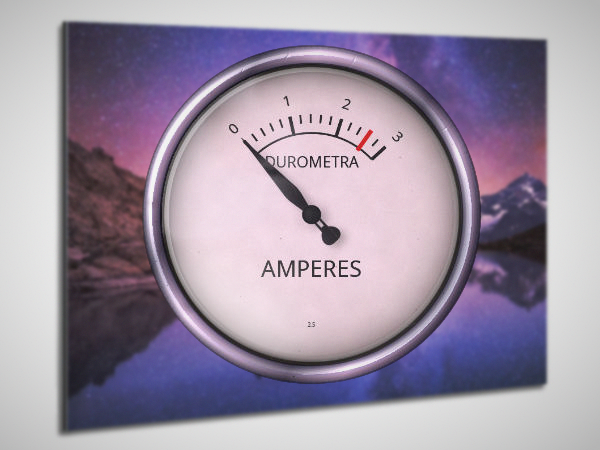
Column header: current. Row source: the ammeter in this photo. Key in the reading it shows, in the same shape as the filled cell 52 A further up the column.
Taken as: 0 A
